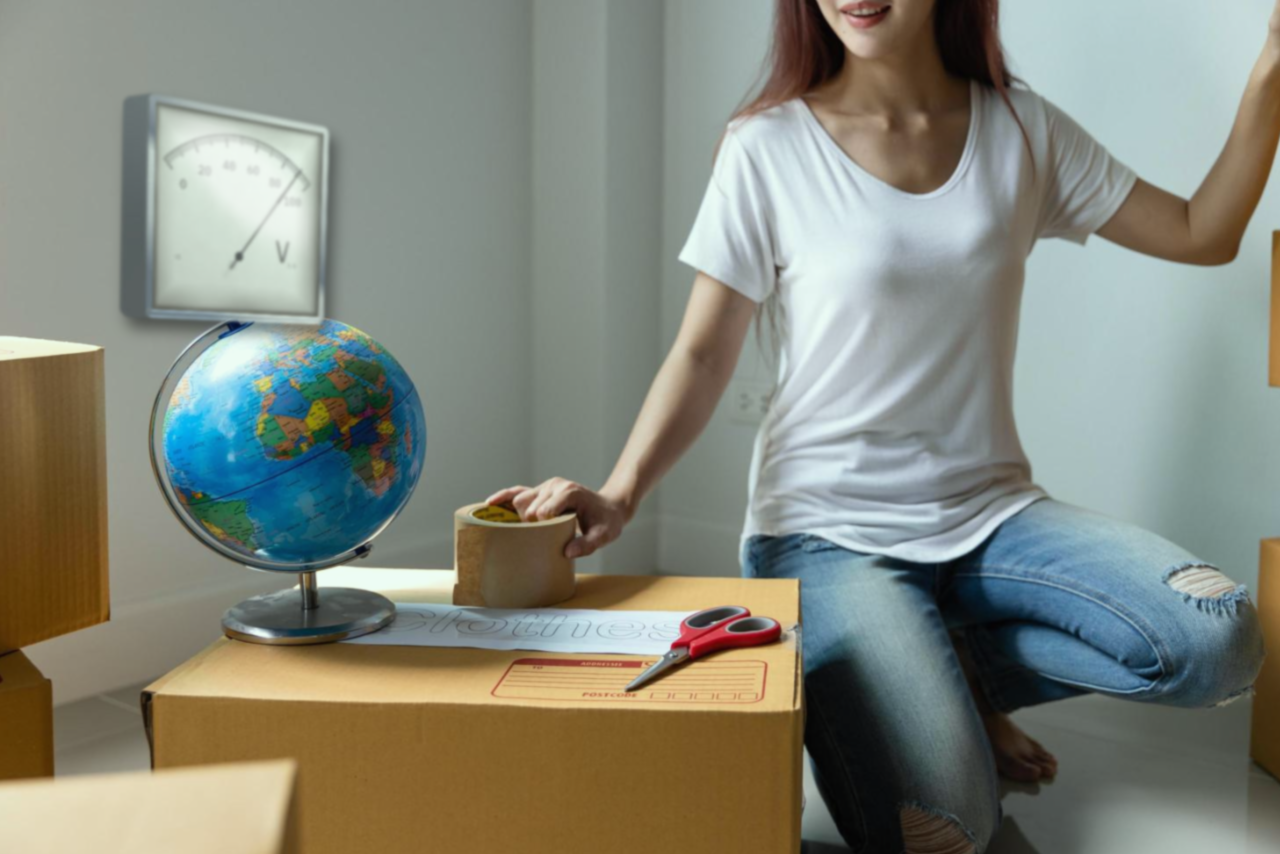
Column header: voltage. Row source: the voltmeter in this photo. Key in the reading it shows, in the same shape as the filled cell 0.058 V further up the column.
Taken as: 90 V
